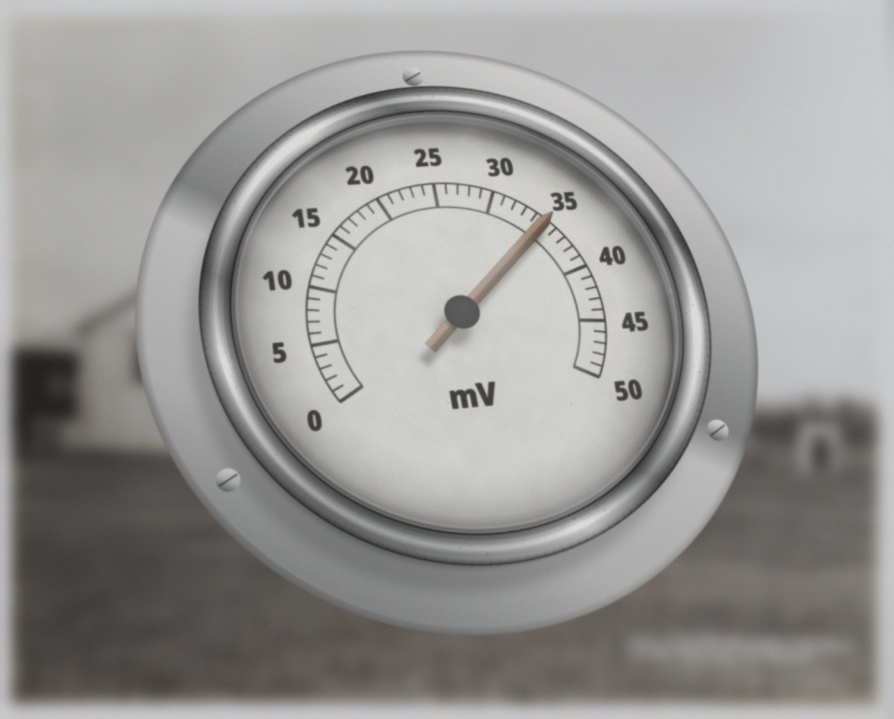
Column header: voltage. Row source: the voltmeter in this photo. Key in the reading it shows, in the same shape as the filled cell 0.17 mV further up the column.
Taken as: 35 mV
